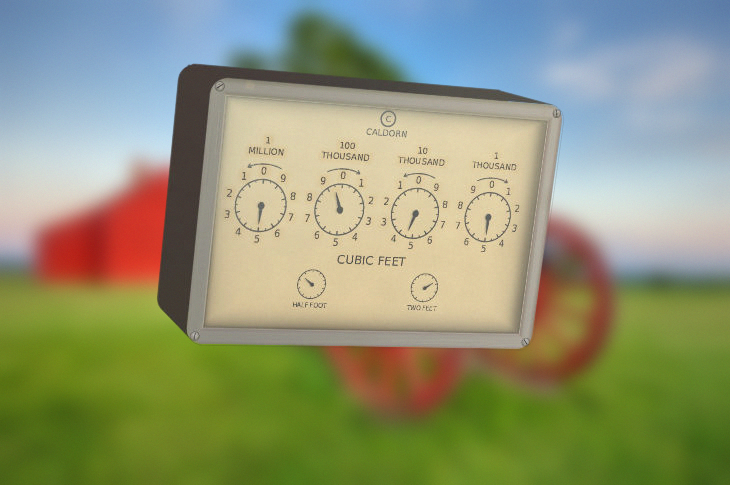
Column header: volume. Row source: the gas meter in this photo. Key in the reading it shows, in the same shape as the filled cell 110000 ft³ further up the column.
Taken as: 494500 ft³
